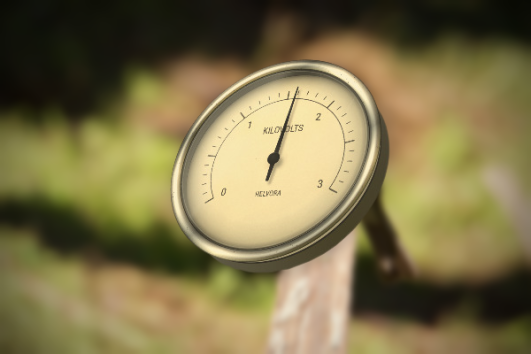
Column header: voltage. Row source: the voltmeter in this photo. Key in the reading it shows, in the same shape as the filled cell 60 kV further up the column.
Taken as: 1.6 kV
